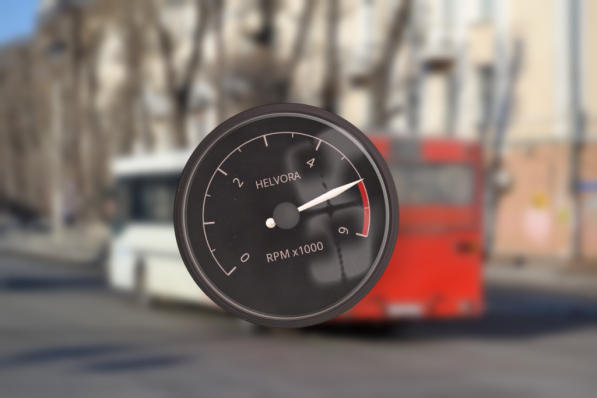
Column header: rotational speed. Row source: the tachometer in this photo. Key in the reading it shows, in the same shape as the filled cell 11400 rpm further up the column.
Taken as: 5000 rpm
